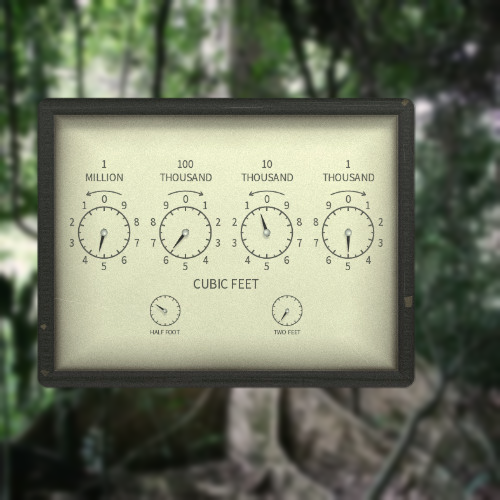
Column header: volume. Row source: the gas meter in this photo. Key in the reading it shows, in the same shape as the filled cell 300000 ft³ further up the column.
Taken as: 460500 ft³
